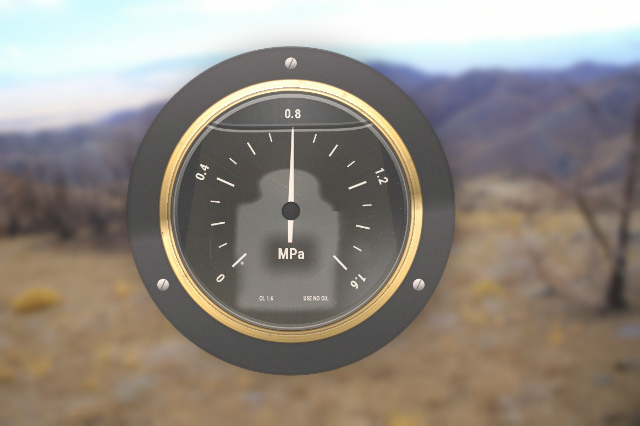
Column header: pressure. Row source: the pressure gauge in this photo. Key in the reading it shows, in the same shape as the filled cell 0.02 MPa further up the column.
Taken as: 0.8 MPa
